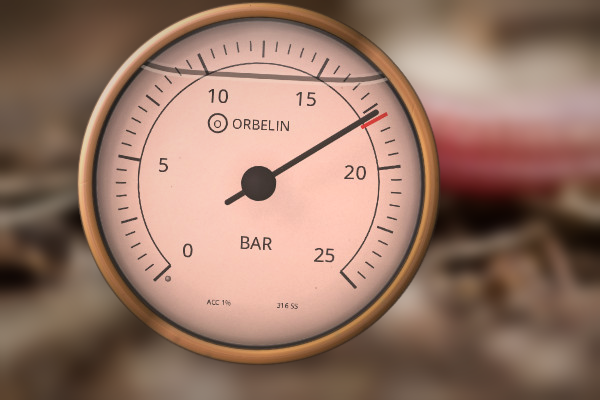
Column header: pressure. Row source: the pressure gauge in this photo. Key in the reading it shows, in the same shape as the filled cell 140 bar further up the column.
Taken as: 17.75 bar
